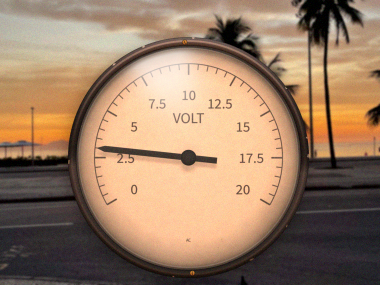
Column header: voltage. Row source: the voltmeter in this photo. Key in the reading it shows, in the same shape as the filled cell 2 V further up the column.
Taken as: 3 V
